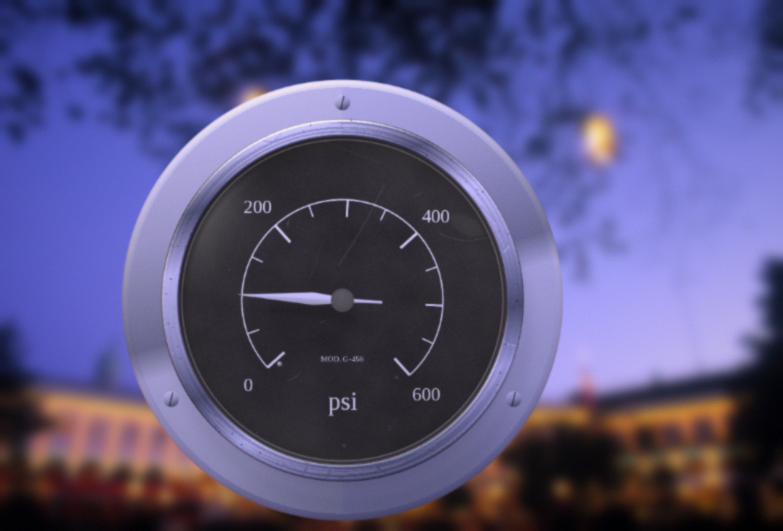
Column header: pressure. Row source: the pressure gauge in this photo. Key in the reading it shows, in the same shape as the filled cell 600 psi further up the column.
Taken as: 100 psi
